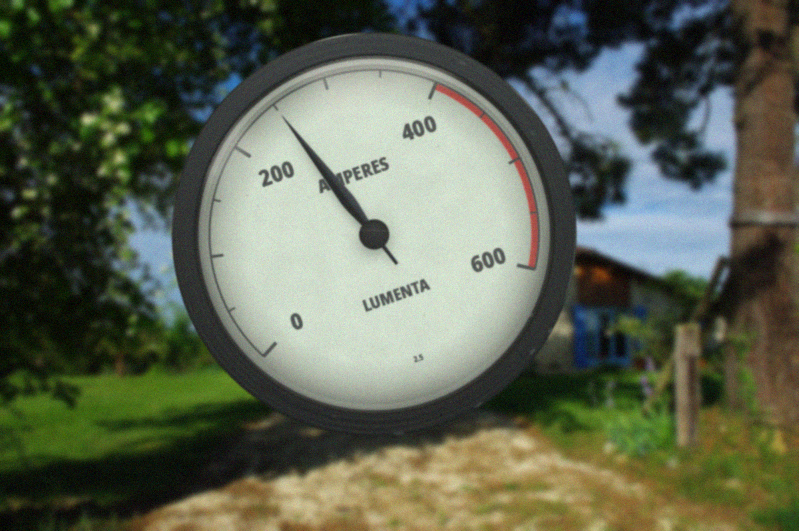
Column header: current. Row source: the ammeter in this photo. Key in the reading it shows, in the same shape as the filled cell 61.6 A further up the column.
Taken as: 250 A
